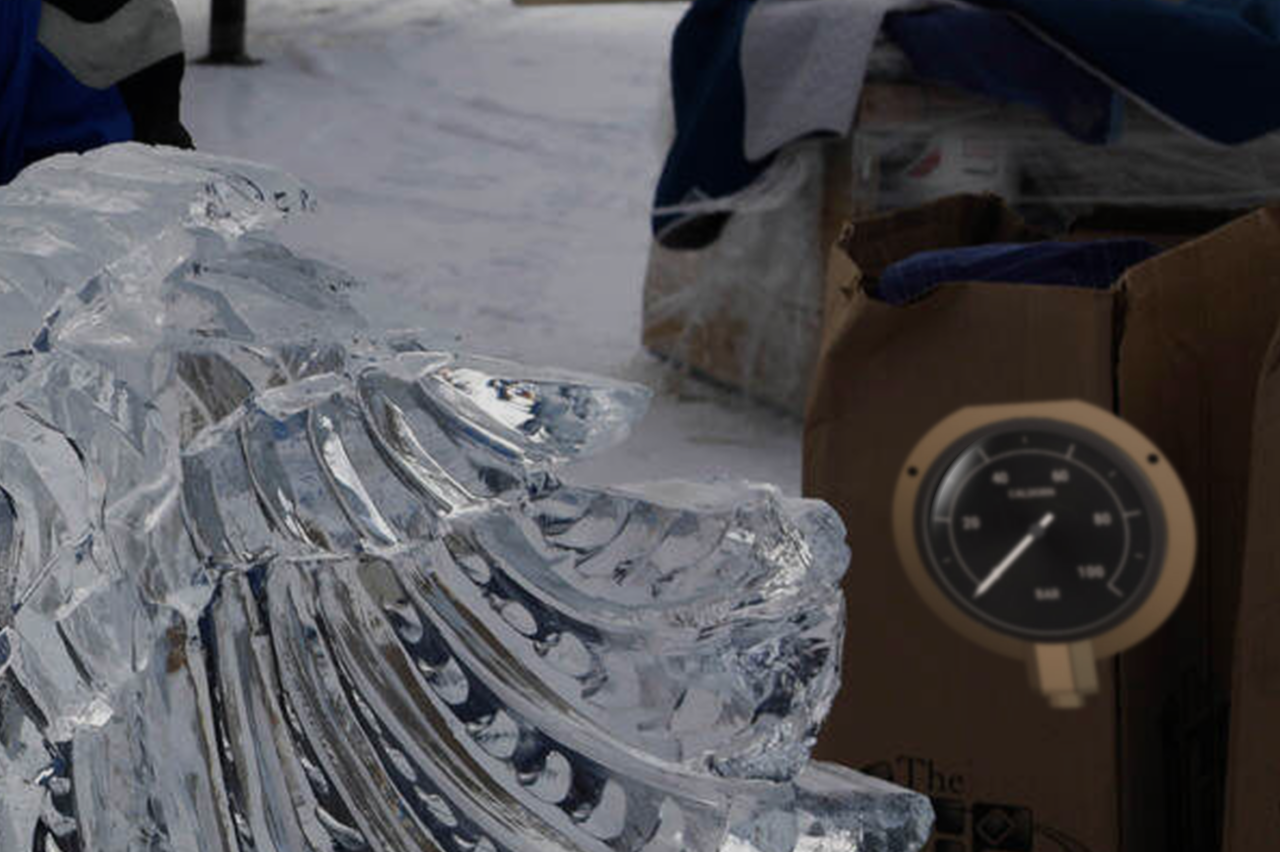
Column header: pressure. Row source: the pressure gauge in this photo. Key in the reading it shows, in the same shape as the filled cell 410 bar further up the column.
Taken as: 0 bar
